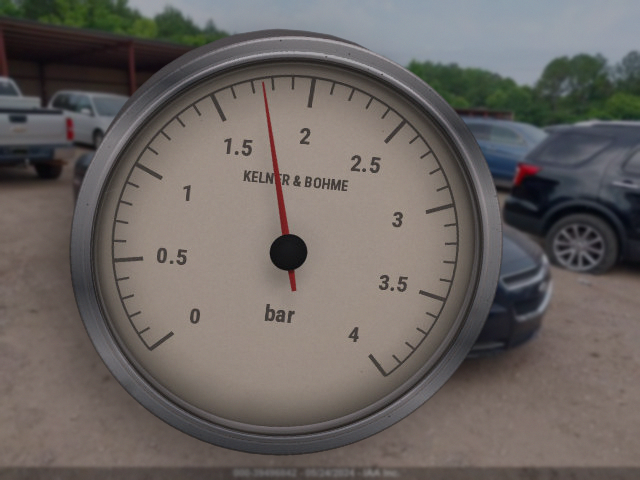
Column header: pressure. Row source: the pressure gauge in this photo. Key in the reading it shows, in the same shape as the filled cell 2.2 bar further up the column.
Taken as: 1.75 bar
